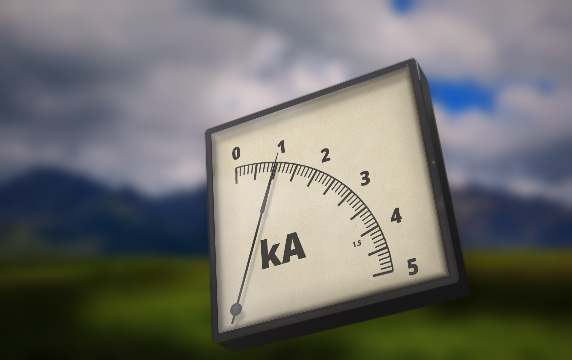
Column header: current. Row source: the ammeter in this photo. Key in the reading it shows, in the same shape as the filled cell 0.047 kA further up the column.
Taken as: 1 kA
